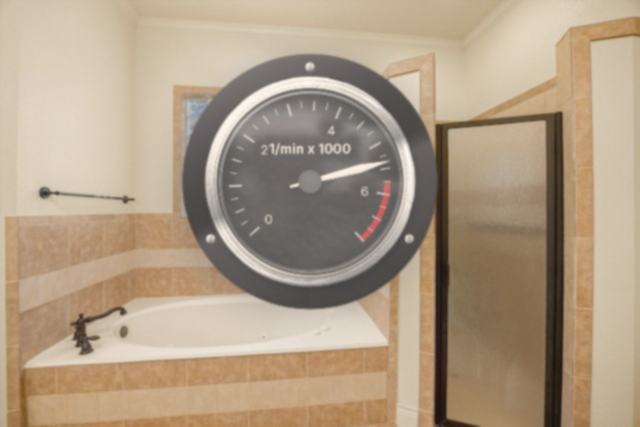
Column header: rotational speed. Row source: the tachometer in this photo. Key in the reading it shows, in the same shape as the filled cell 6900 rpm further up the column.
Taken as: 5375 rpm
